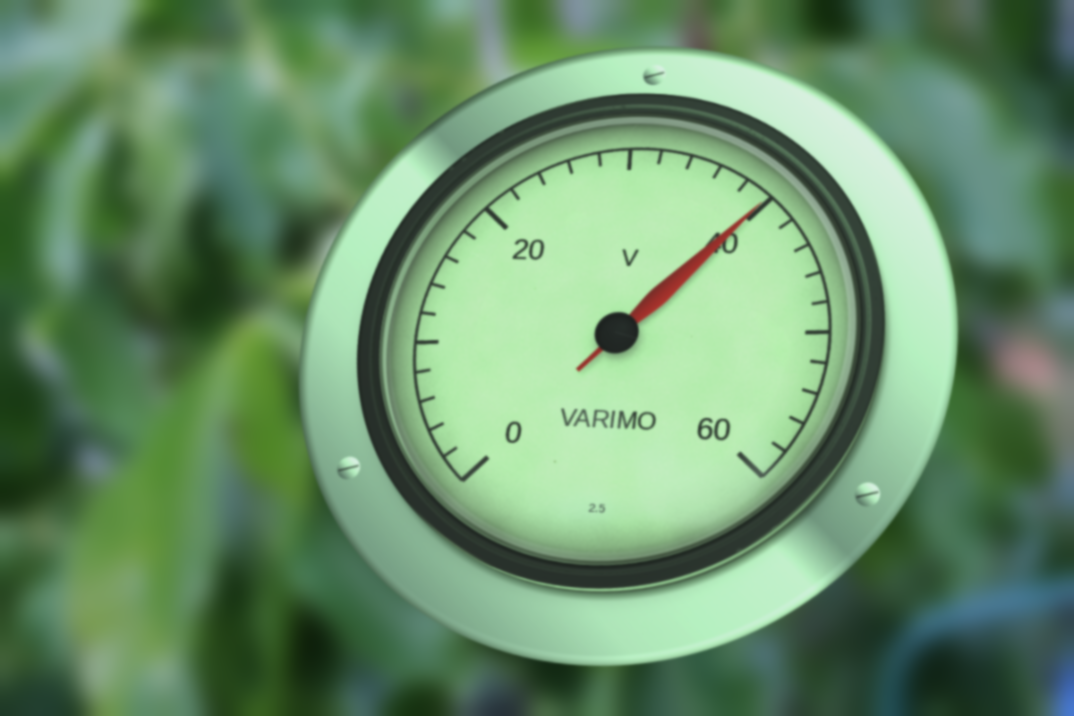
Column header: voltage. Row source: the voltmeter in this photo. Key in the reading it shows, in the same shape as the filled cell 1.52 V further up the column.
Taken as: 40 V
